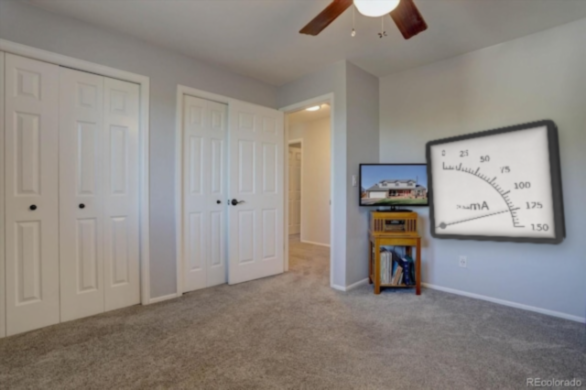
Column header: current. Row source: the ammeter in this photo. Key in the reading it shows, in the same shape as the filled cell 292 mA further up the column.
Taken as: 125 mA
